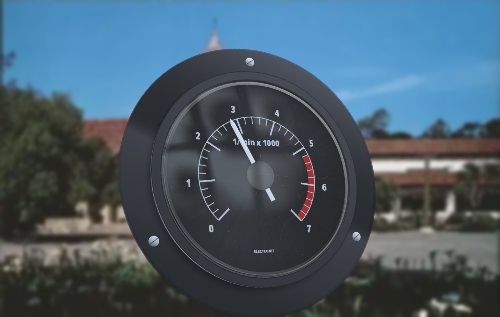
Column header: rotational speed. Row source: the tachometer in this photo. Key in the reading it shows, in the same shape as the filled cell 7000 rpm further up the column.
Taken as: 2800 rpm
